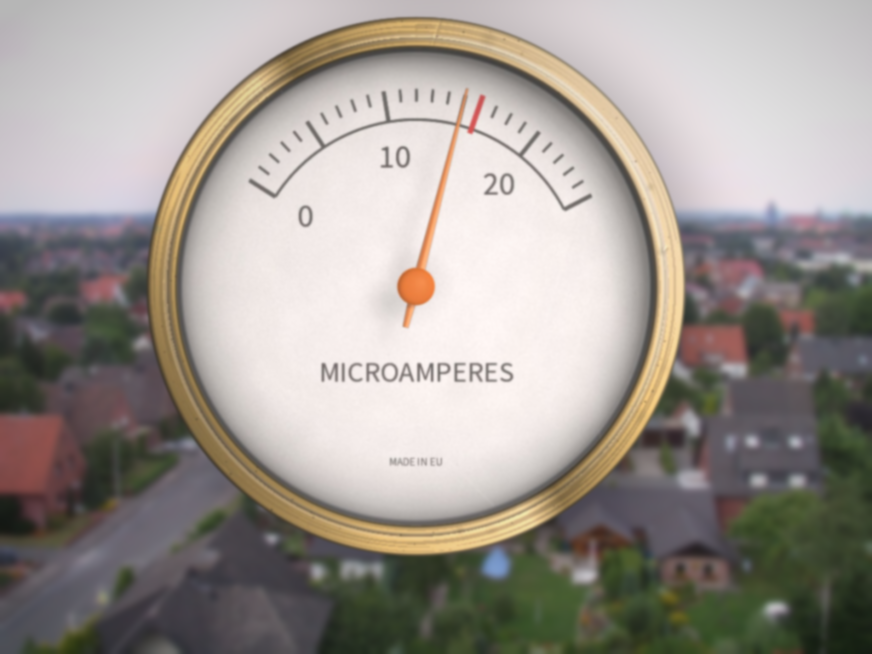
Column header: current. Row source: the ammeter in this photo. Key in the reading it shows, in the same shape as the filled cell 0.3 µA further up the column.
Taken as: 15 µA
